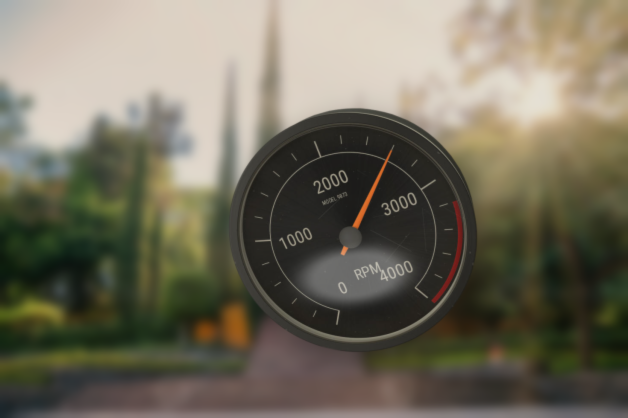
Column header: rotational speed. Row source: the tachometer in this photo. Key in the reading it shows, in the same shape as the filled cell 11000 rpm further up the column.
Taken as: 2600 rpm
